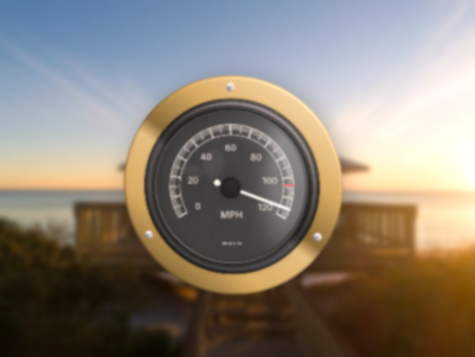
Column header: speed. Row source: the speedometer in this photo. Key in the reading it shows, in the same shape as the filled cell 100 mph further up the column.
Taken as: 115 mph
